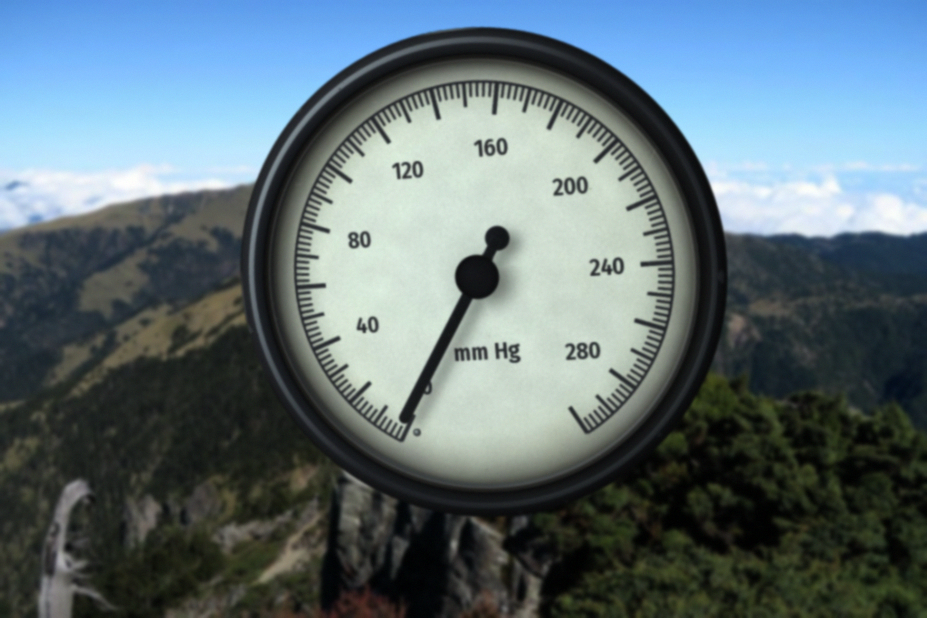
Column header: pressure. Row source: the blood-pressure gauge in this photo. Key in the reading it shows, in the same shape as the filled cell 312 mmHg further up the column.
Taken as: 2 mmHg
